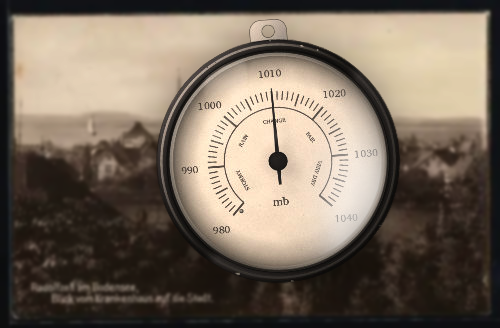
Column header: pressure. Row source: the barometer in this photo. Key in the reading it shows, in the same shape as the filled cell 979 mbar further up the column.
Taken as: 1010 mbar
